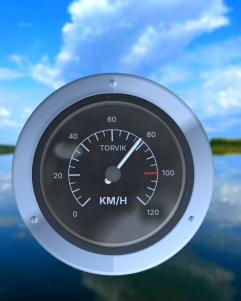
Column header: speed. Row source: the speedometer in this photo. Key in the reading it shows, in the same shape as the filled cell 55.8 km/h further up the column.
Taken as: 77.5 km/h
